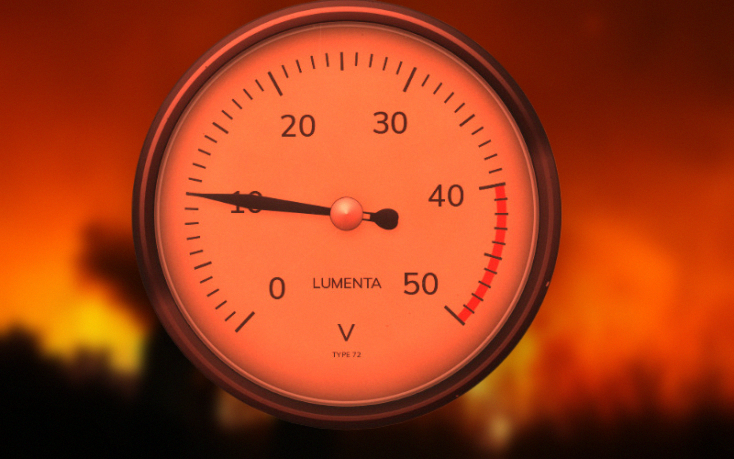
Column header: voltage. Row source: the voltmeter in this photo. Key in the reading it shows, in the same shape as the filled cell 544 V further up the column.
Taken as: 10 V
